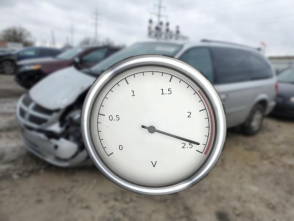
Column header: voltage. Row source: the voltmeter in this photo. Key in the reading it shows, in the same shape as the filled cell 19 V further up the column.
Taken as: 2.4 V
